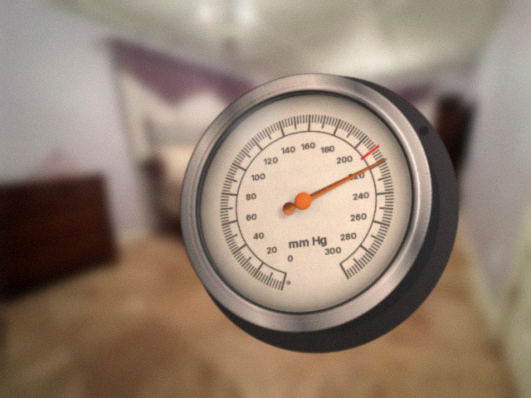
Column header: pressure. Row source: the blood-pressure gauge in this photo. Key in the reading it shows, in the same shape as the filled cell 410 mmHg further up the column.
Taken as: 220 mmHg
